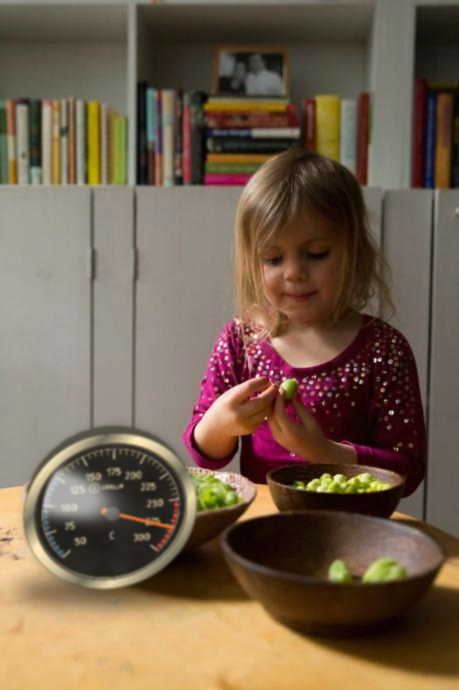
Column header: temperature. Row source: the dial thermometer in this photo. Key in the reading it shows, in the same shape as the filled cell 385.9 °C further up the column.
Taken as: 275 °C
